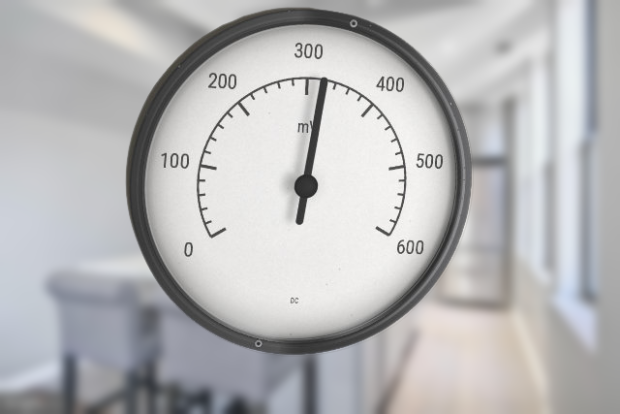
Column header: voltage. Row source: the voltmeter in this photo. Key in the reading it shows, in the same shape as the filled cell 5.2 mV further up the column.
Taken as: 320 mV
